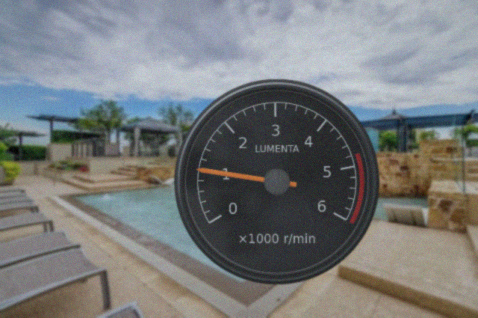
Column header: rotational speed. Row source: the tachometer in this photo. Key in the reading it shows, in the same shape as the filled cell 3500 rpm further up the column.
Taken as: 1000 rpm
